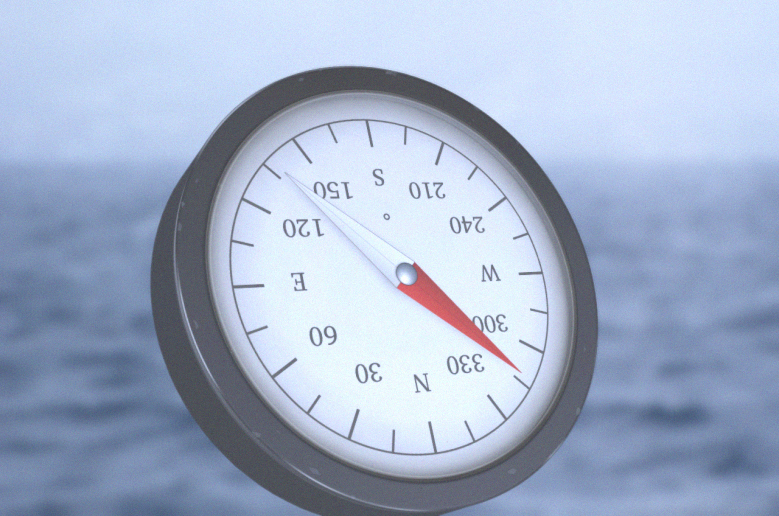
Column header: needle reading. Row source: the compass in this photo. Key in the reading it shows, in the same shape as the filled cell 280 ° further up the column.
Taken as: 315 °
